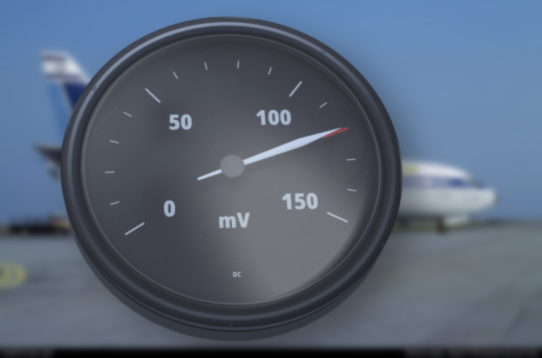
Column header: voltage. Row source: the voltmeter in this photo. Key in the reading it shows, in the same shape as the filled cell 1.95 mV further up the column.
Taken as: 120 mV
